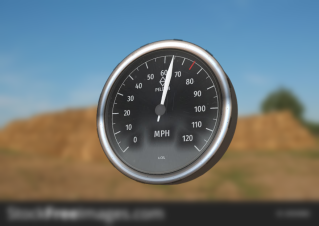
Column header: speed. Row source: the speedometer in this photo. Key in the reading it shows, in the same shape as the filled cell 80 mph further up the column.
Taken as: 65 mph
